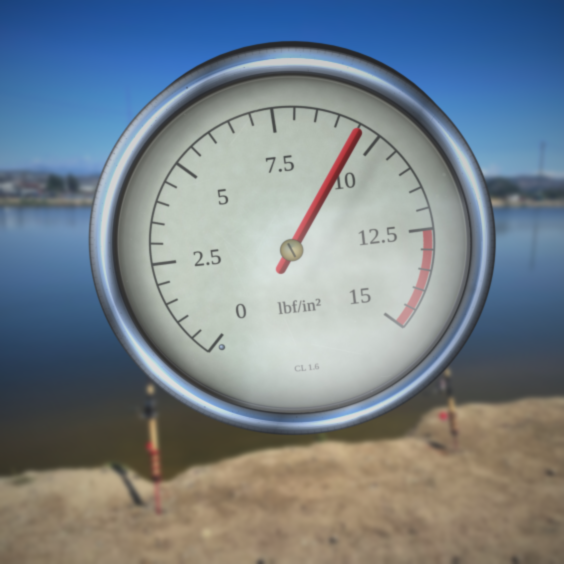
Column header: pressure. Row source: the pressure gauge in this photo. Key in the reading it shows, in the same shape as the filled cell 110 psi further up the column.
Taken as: 9.5 psi
